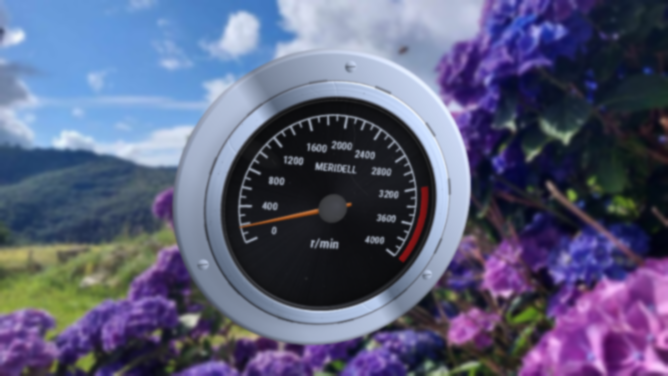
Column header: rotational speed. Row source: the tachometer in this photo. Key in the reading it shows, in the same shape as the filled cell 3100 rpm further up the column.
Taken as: 200 rpm
